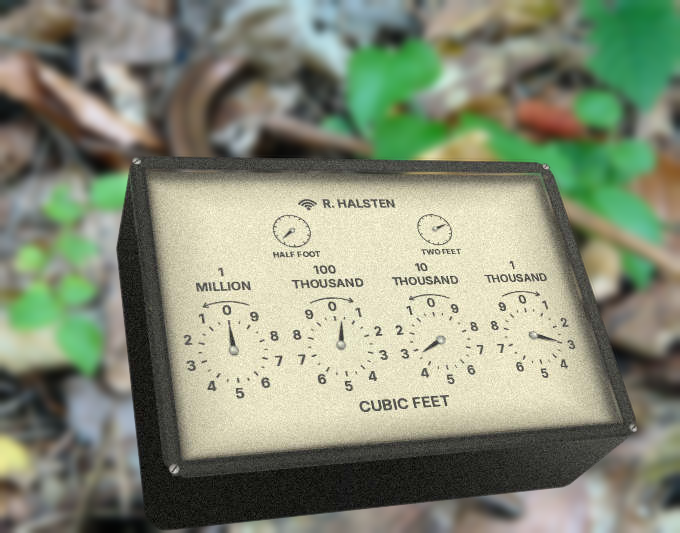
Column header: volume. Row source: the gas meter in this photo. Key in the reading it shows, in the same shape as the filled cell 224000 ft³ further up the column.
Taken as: 3300 ft³
